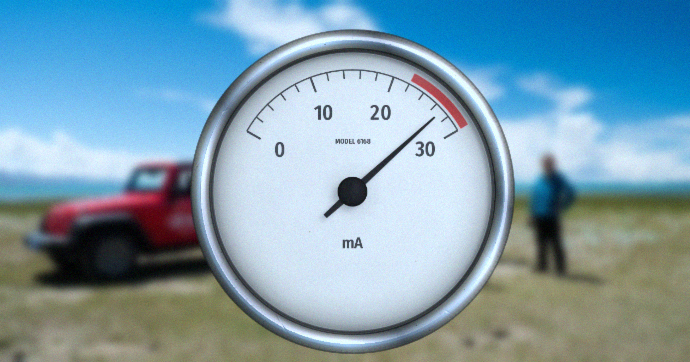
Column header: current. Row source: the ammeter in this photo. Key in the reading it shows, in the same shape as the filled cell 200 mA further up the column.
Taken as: 27 mA
